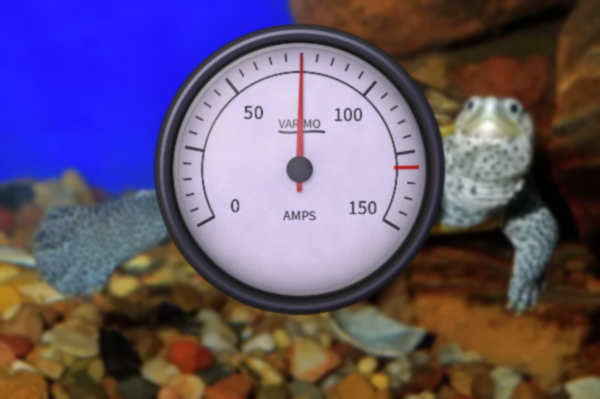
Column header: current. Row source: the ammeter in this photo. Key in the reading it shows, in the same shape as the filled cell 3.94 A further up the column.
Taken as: 75 A
